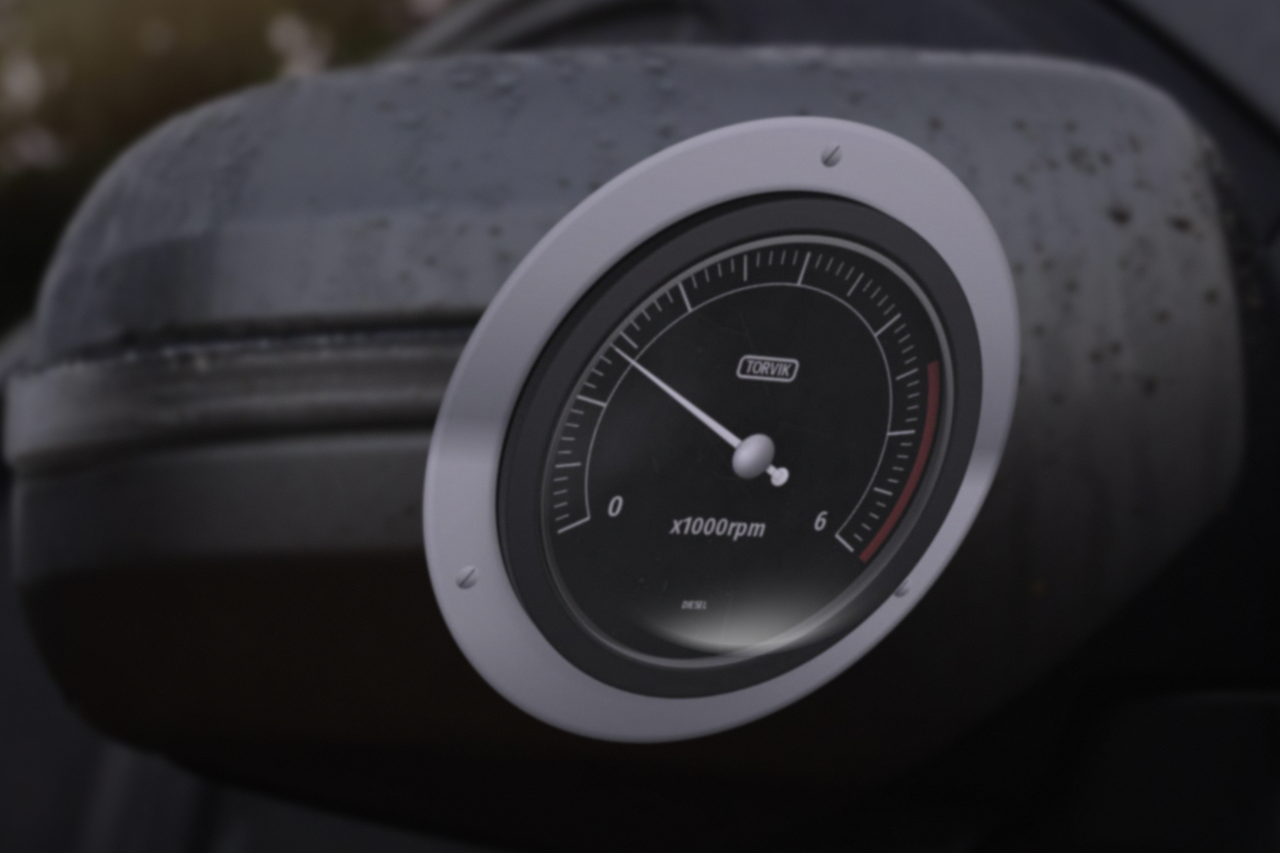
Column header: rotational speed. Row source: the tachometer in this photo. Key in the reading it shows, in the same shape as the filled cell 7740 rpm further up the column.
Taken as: 1400 rpm
